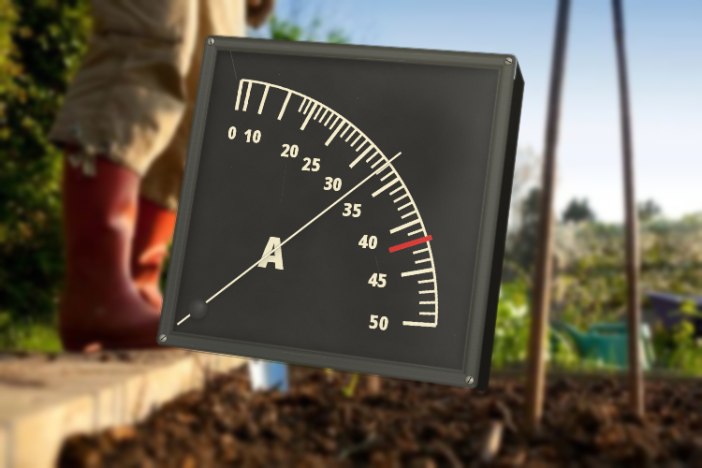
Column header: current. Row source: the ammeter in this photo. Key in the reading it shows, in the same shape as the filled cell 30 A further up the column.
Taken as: 33 A
